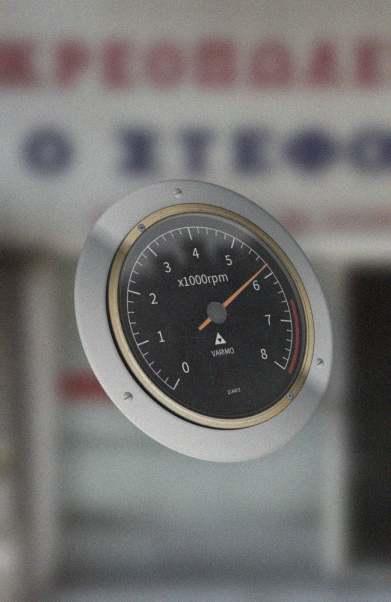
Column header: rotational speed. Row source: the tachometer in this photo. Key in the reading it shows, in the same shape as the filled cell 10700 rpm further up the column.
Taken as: 5800 rpm
